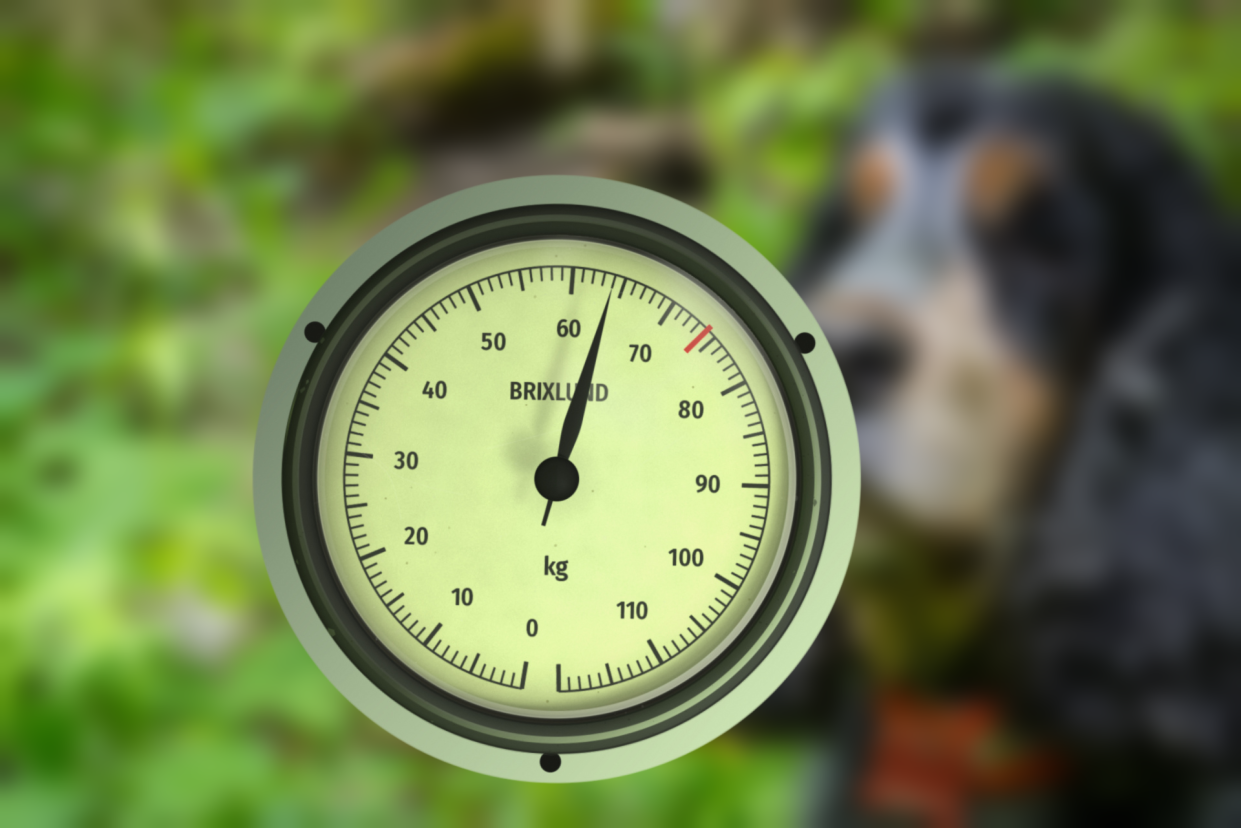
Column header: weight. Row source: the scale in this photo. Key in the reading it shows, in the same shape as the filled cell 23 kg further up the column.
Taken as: 64 kg
